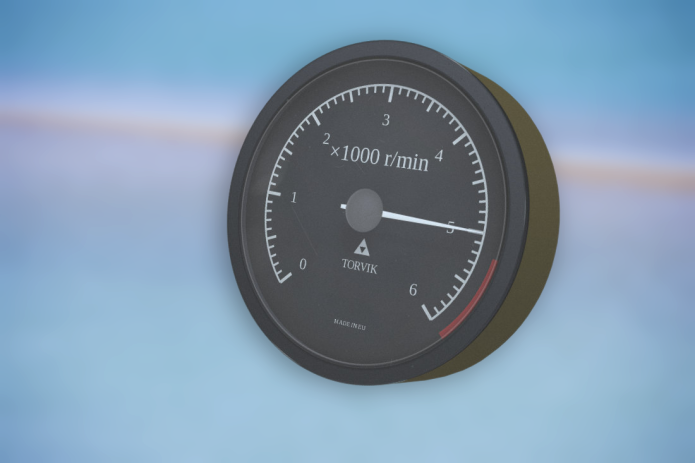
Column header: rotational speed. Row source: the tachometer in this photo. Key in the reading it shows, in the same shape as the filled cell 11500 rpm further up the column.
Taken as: 5000 rpm
